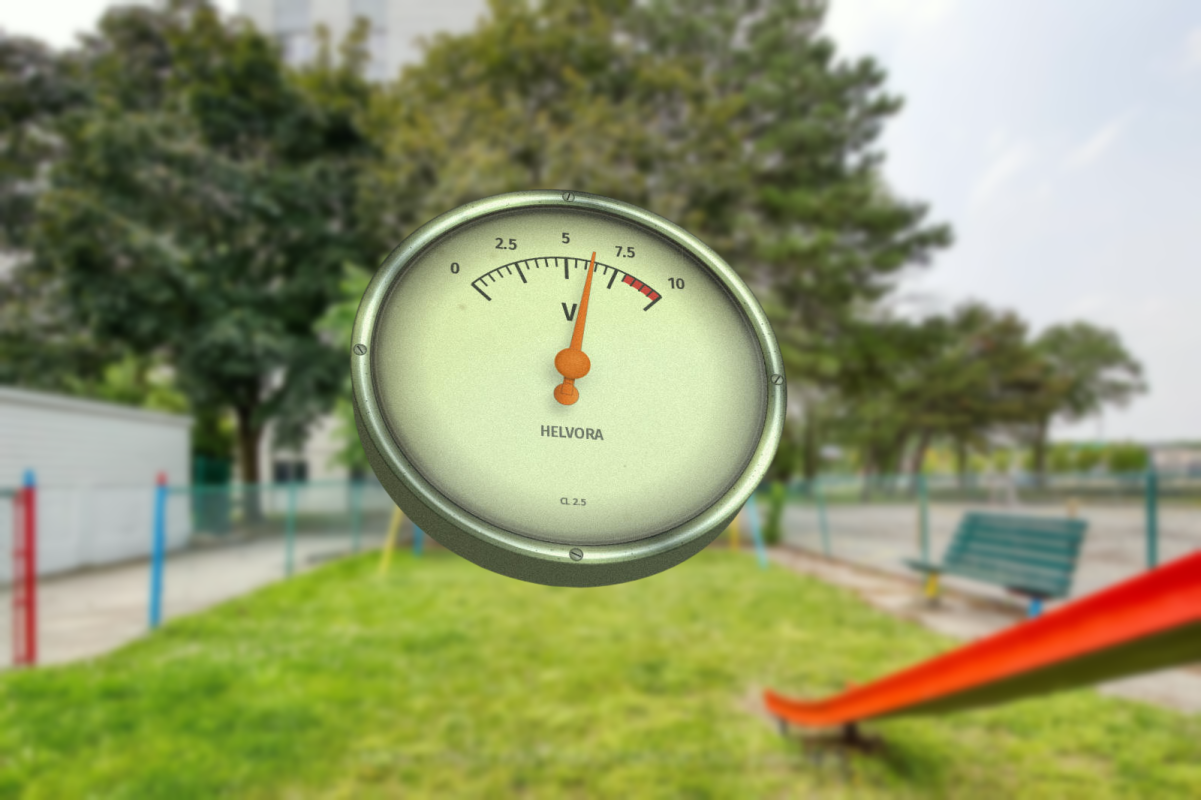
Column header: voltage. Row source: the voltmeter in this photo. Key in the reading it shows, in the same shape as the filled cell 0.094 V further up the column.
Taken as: 6.25 V
